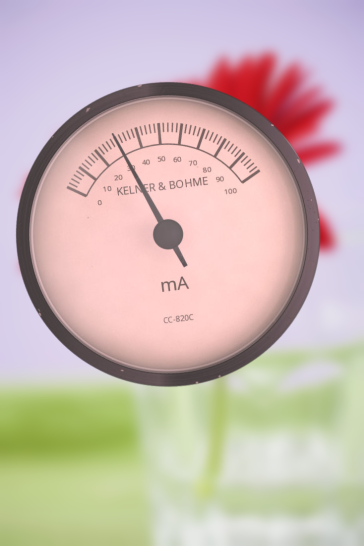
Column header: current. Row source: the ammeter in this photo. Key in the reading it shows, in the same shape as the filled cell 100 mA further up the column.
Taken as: 30 mA
